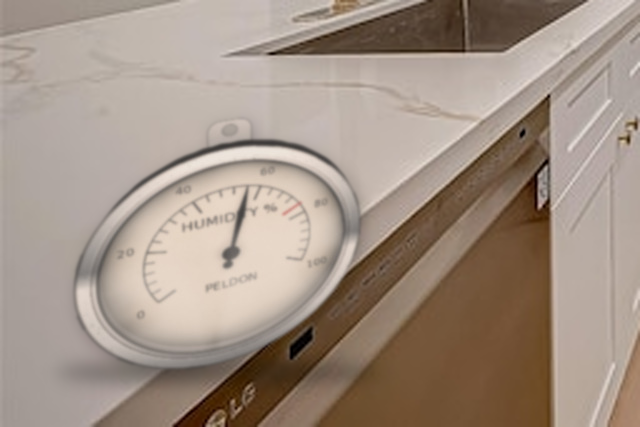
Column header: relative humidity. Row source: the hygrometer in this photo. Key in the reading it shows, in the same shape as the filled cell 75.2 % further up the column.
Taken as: 56 %
